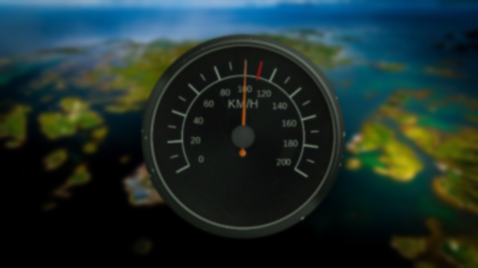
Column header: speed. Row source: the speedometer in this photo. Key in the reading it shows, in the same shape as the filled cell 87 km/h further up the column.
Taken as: 100 km/h
